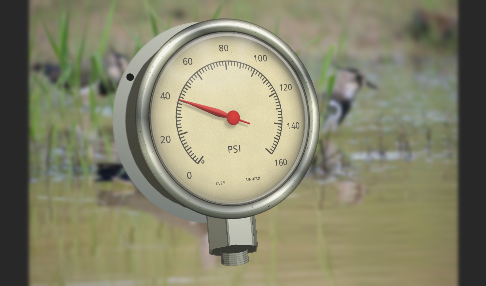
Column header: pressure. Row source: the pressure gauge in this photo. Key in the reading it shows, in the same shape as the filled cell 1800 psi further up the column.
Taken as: 40 psi
